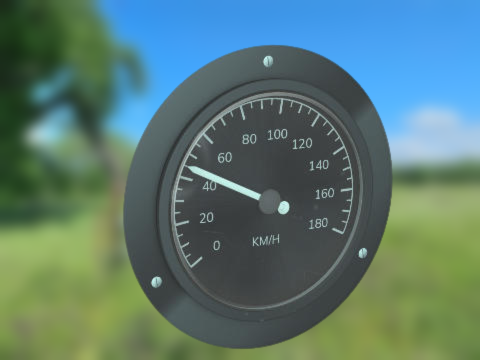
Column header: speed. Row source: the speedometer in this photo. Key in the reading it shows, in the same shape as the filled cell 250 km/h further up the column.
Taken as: 45 km/h
